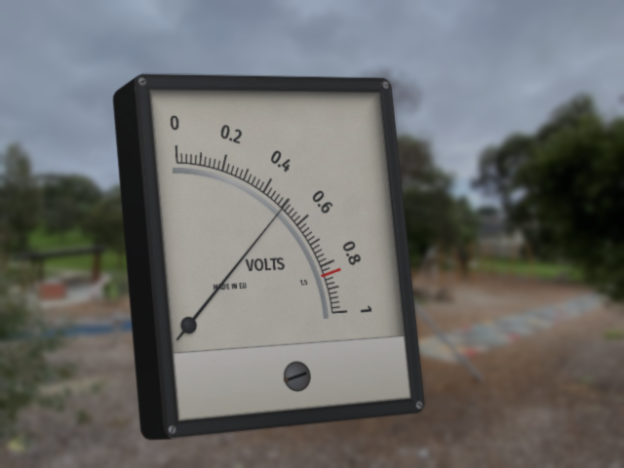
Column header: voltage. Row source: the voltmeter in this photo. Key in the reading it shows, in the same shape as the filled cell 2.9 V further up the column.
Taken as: 0.5 V
